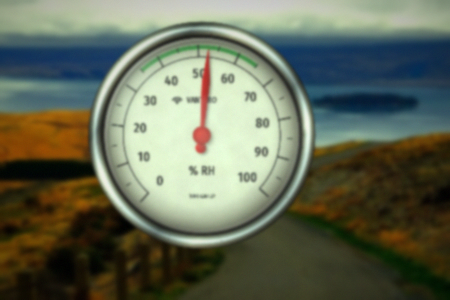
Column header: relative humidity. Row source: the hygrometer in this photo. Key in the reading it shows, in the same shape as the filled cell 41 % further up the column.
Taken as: 52.5 %
